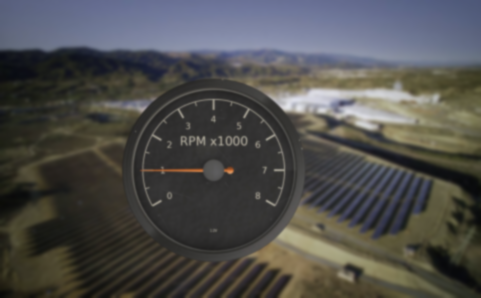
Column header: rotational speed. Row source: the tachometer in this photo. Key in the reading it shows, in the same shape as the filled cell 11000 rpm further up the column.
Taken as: 1000 rpm
